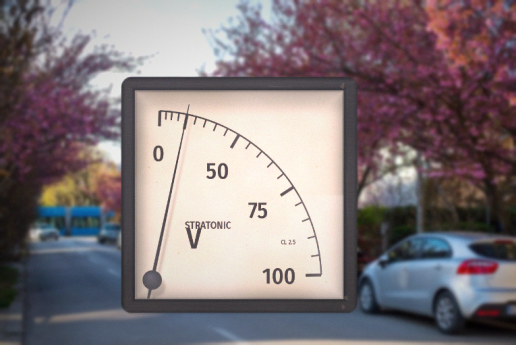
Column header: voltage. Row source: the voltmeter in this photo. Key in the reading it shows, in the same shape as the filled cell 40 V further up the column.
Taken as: 25 V
